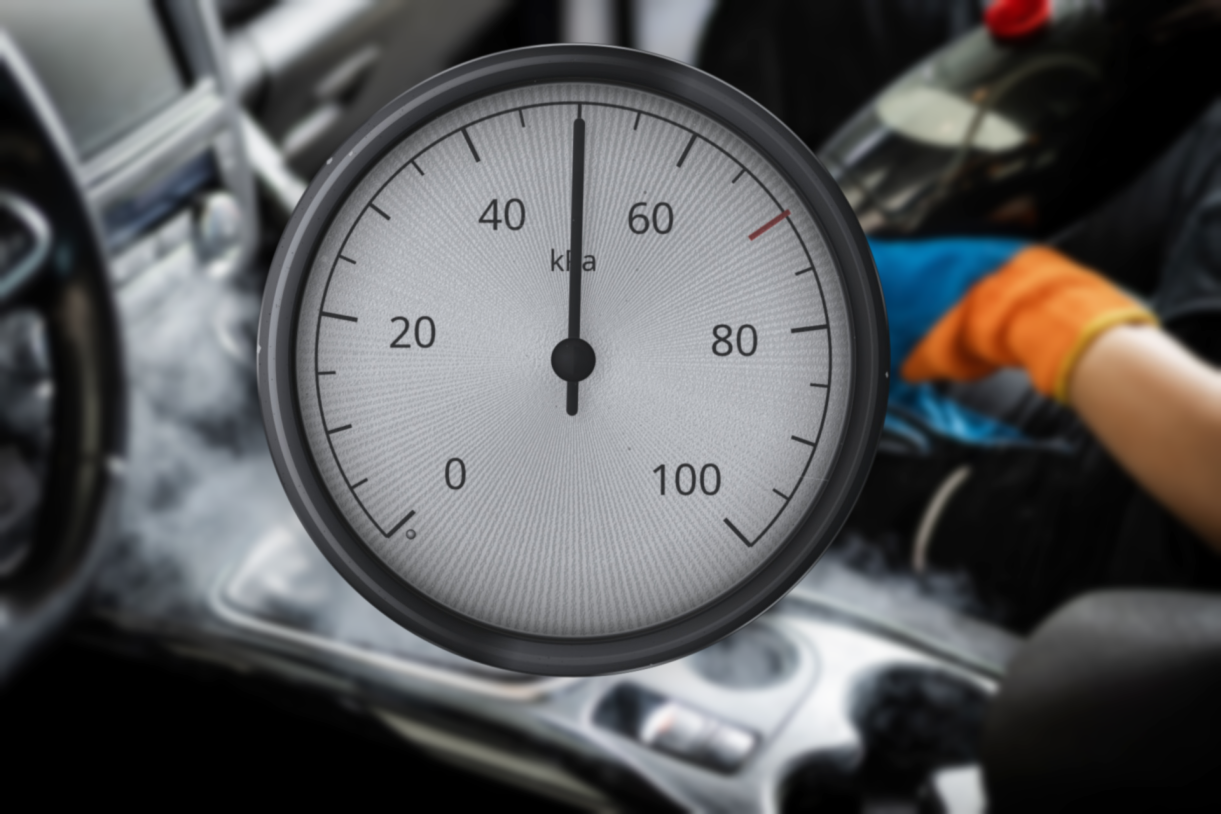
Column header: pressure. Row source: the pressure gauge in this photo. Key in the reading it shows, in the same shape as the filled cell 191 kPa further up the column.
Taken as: 50 kPa
